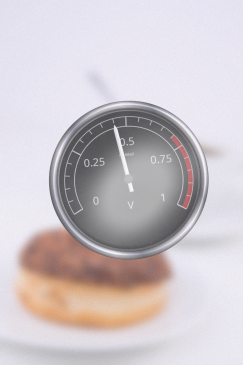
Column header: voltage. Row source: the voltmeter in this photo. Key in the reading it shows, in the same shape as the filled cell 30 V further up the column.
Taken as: 0.45 V
